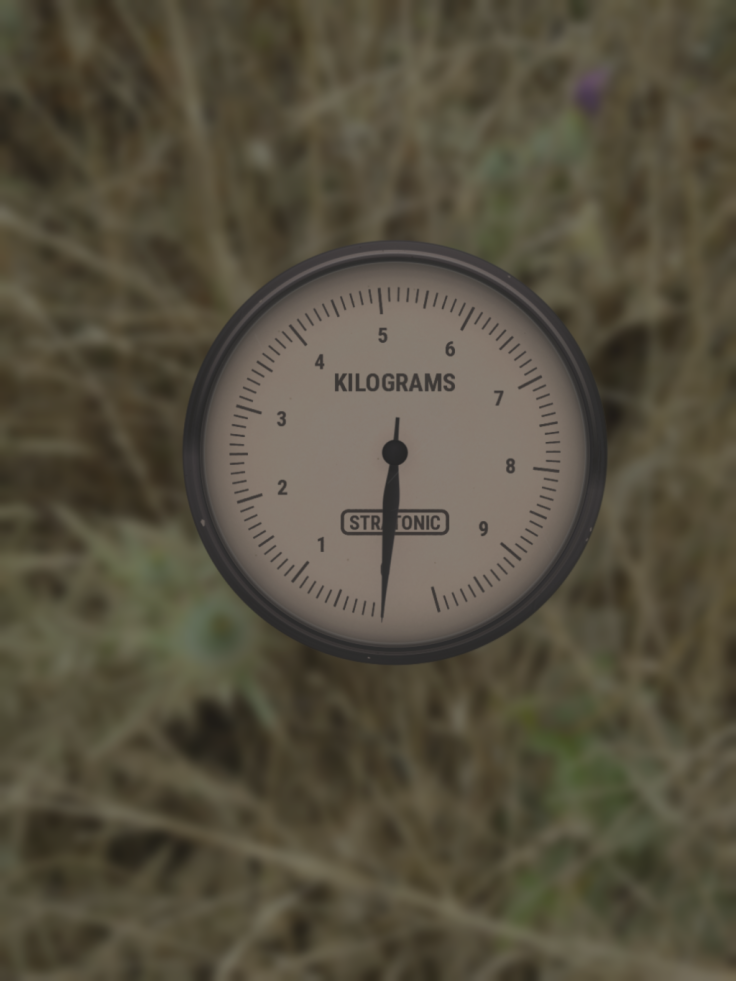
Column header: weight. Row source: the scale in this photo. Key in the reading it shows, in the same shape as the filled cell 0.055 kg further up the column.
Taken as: 0 kg
